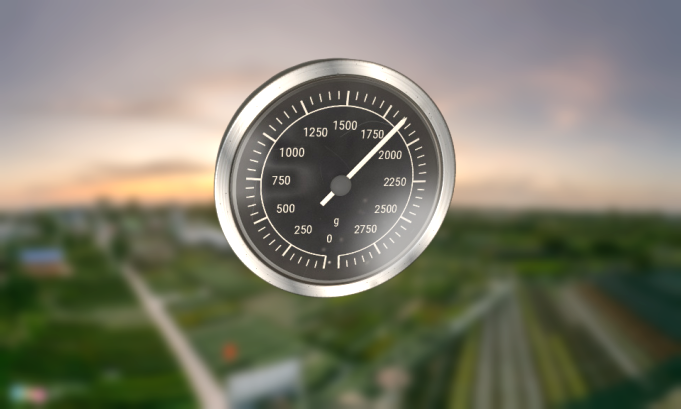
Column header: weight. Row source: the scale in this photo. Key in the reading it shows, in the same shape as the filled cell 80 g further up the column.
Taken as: 1850 g
